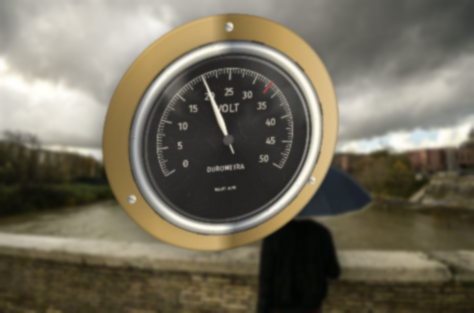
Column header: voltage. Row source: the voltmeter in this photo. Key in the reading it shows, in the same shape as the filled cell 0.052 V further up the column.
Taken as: 20 V
